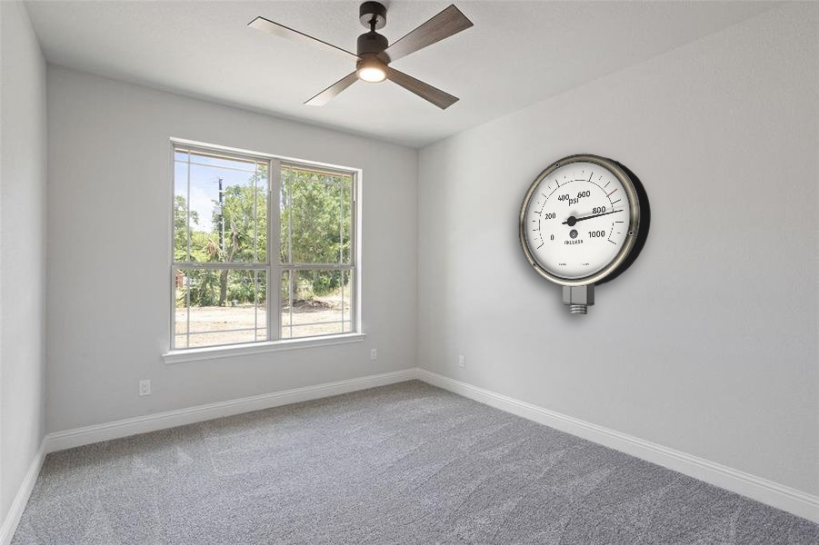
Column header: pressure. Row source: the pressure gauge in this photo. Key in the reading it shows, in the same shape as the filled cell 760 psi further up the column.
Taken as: 850 psi
